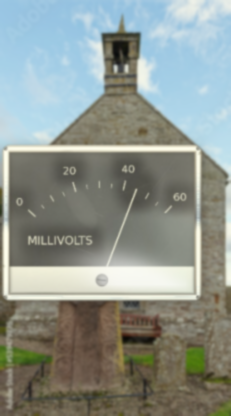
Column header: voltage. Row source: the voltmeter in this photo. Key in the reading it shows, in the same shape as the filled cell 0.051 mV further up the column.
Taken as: 45 mV
